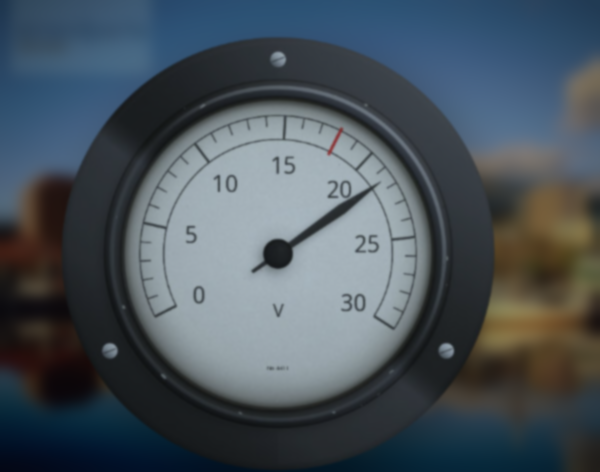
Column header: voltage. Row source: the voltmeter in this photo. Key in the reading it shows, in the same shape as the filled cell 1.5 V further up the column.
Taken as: 21.5 V
